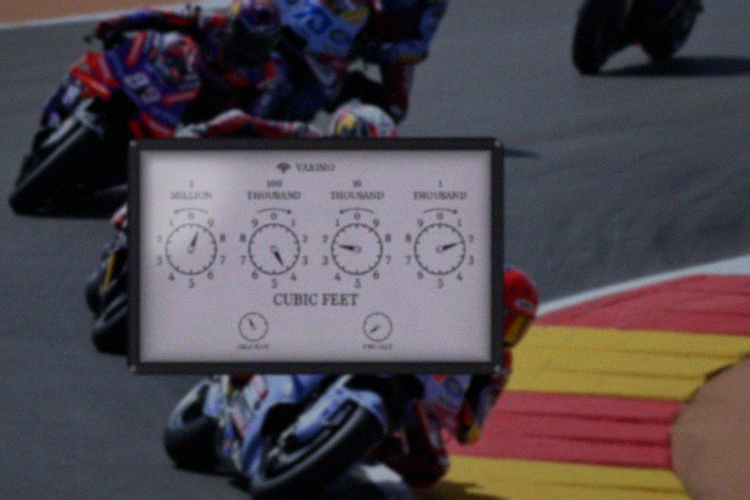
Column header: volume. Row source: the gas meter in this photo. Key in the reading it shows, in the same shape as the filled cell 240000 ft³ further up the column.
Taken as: 942200 ft³
